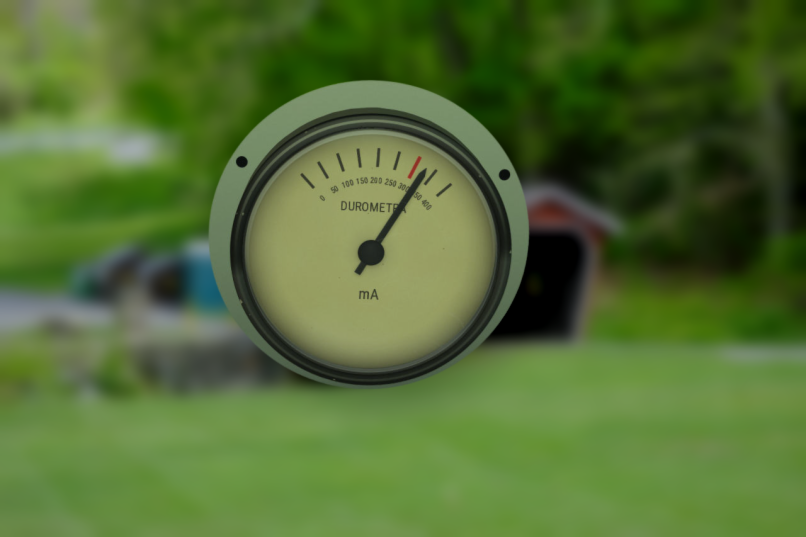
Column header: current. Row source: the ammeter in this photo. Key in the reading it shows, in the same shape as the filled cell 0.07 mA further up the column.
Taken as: 325 mA
